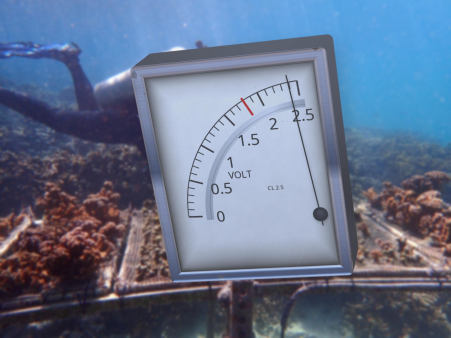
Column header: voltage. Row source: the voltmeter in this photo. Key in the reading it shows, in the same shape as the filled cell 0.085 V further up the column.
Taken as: 2.4 V
